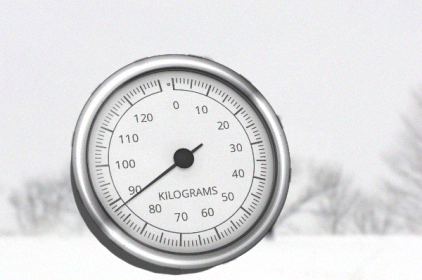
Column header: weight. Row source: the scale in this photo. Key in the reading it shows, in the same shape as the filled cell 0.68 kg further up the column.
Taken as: 88 kg
